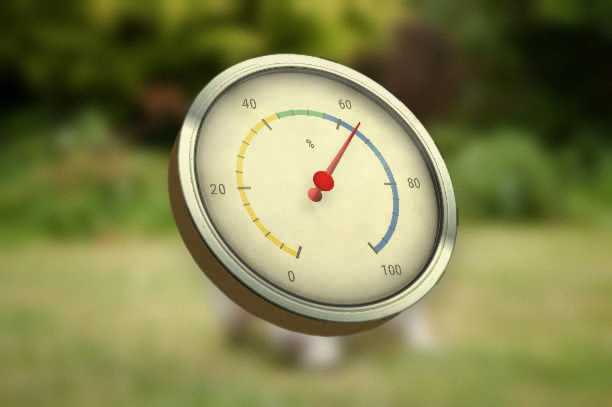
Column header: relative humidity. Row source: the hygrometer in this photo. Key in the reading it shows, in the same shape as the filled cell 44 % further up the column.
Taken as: 64 %
